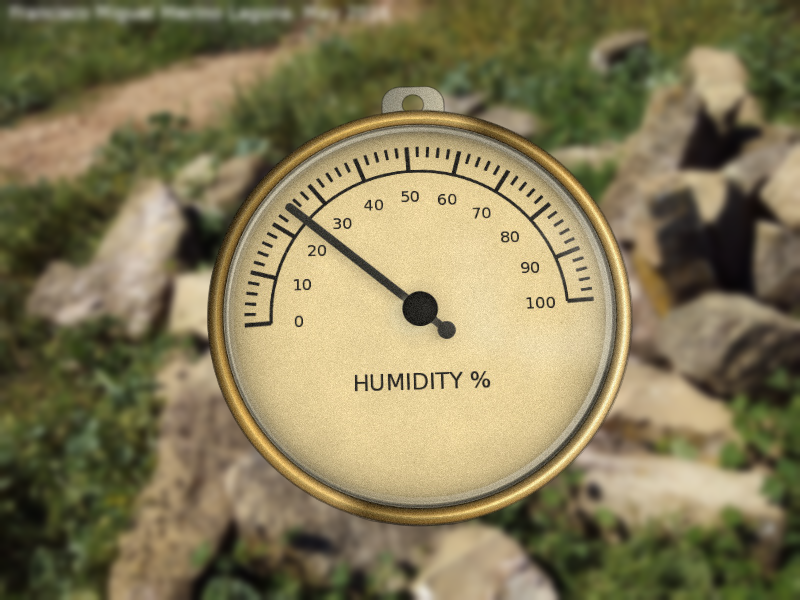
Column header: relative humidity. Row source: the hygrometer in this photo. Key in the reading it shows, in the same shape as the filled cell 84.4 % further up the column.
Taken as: 24 %
